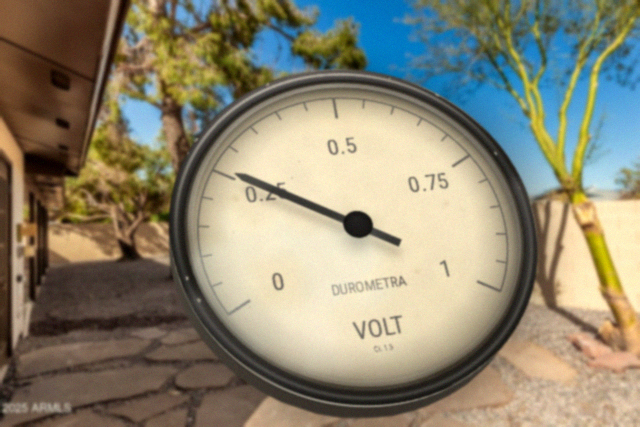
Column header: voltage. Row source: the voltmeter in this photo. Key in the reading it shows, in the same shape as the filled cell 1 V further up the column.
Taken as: 0.25 V
